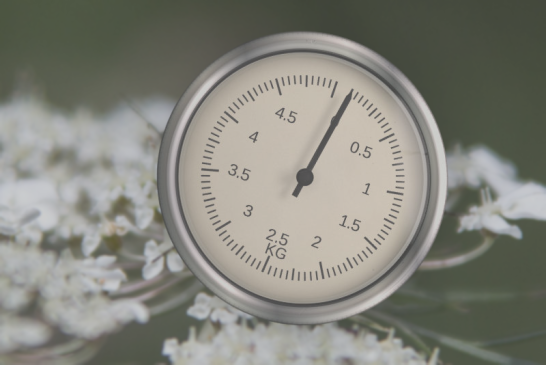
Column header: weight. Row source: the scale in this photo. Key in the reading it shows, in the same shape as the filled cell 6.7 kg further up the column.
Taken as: 0 kg
